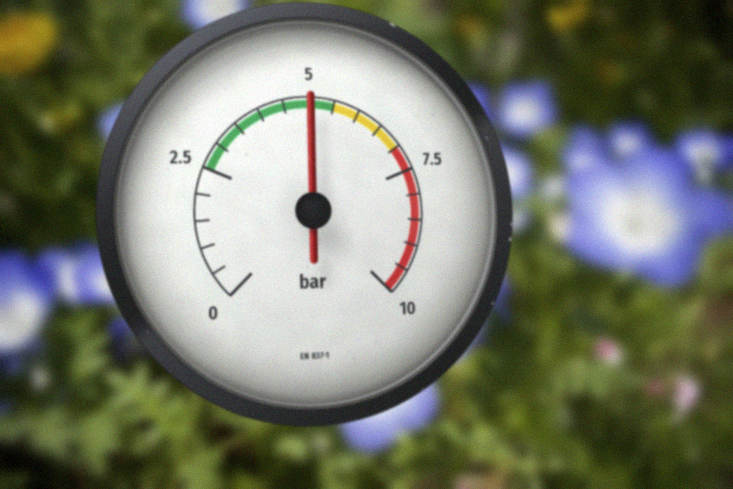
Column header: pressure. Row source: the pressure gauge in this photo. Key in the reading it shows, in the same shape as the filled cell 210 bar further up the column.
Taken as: 5 bar
